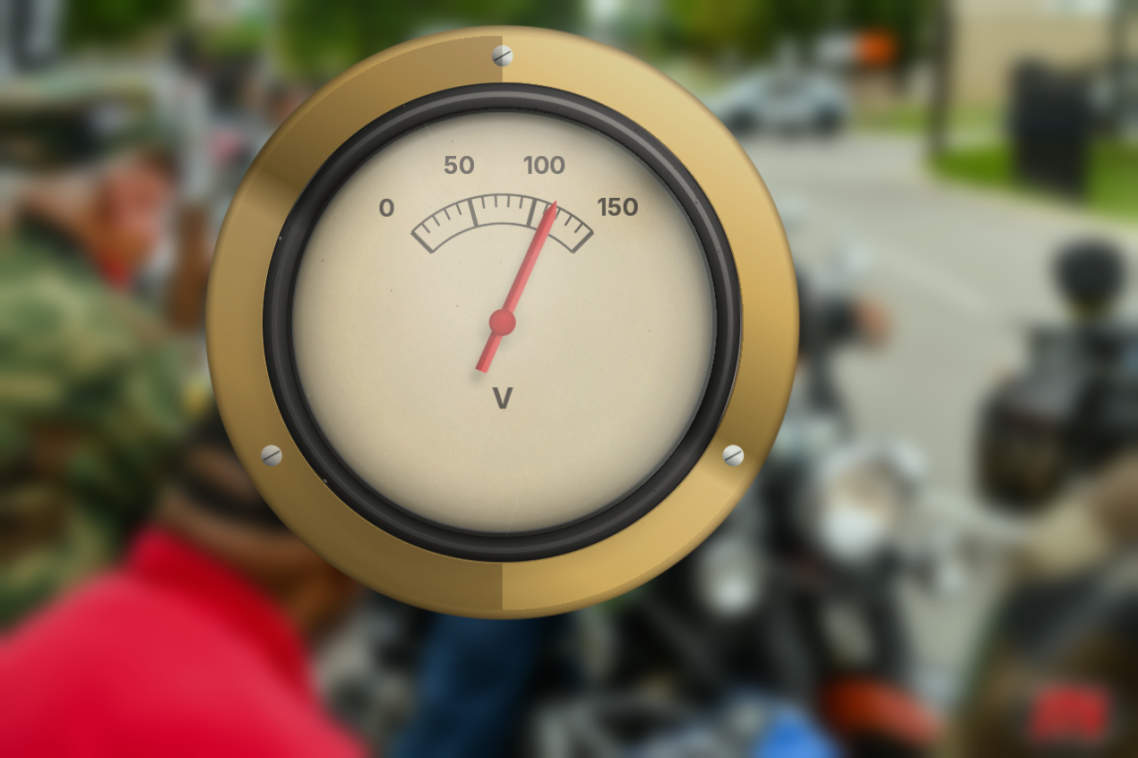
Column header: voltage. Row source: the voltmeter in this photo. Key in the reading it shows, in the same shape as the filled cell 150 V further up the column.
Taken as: 115 V
